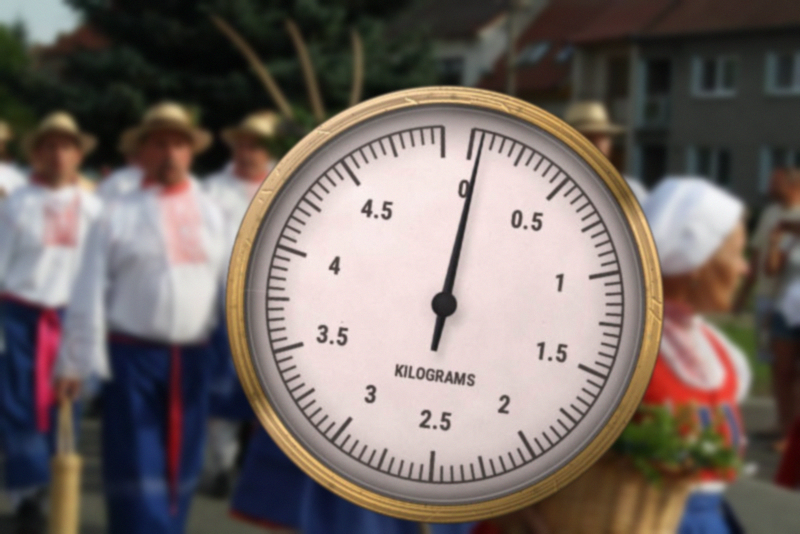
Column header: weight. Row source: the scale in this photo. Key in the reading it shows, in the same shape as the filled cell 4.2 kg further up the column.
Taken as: 0.05 kg
